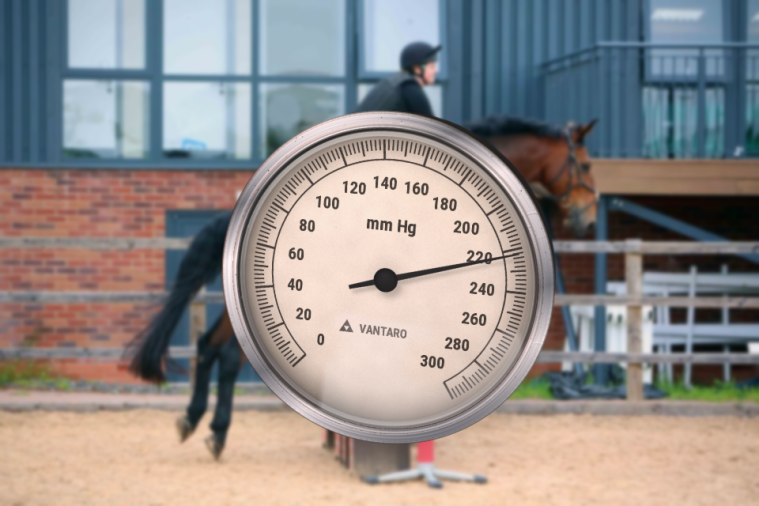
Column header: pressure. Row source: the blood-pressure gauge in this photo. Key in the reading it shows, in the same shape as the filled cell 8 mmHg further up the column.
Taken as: 222 mmHg
